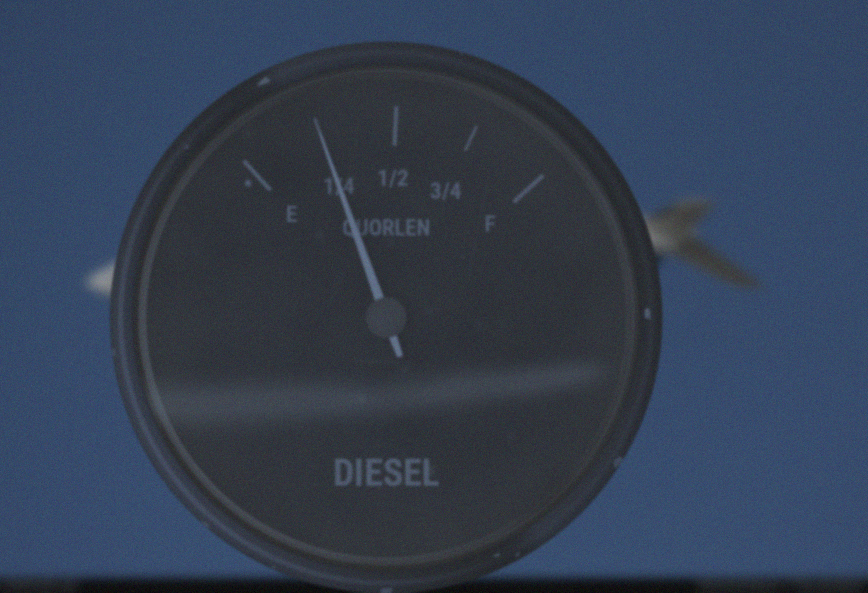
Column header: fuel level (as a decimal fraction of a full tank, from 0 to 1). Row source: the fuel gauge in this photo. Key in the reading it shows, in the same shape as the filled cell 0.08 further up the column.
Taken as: 0.25
